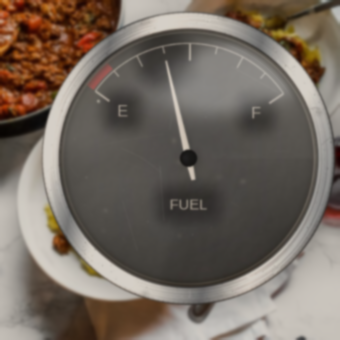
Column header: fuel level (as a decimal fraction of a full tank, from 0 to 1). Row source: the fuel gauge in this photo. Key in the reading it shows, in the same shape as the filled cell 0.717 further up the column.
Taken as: 0.375
